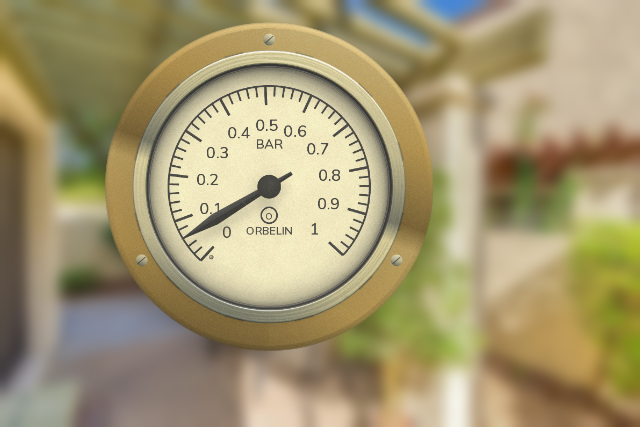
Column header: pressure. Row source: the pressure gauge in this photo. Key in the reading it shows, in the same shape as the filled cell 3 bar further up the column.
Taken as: 0.06 bar
